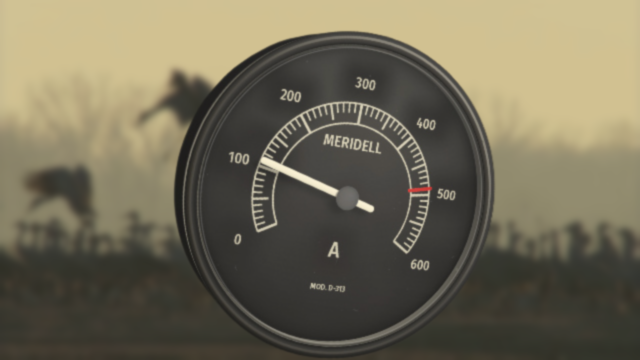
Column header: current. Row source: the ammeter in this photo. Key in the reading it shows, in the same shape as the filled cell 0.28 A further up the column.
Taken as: 110 A
